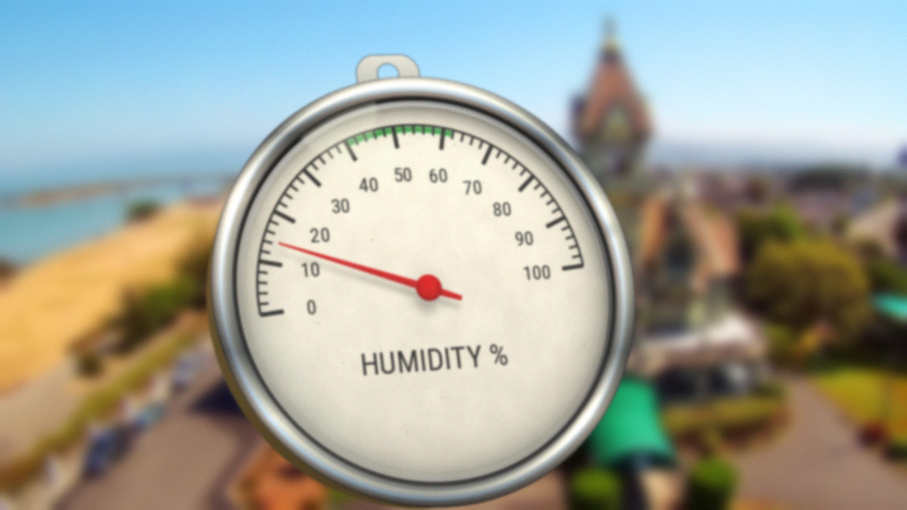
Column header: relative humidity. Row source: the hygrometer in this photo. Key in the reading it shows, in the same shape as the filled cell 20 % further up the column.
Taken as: 14 %
